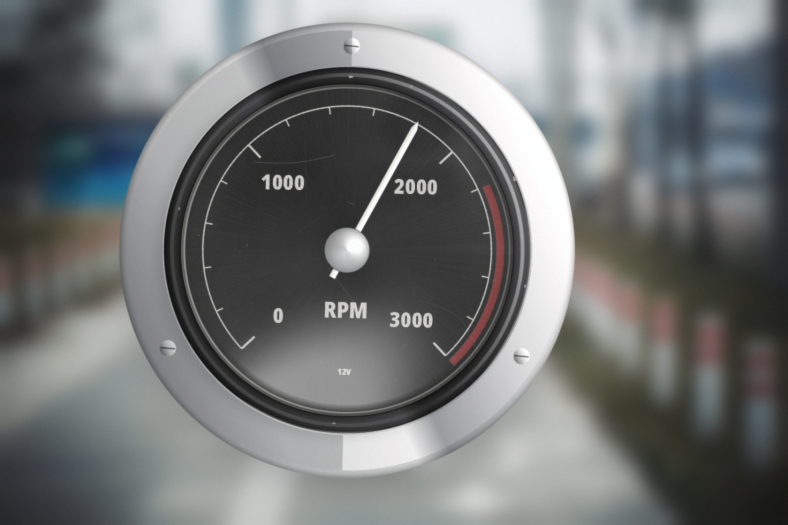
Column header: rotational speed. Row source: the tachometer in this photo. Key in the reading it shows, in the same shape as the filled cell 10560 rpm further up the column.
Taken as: 1800 rpm
